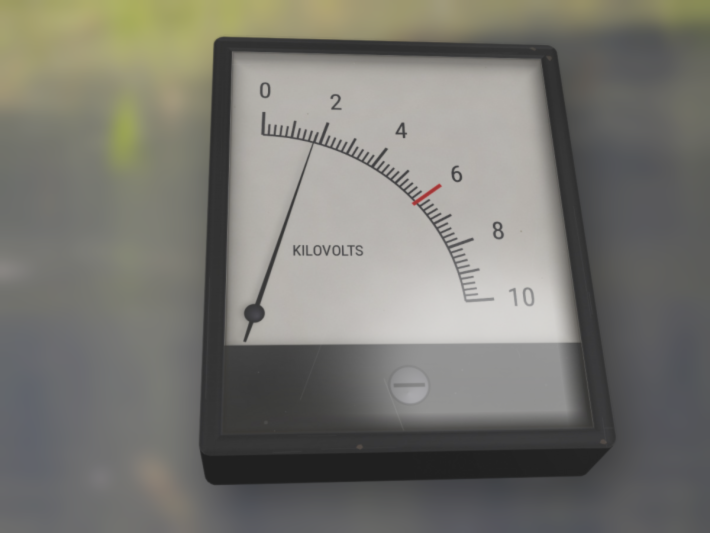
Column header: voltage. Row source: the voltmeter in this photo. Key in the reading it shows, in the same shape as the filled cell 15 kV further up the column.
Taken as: 1.8 kV
